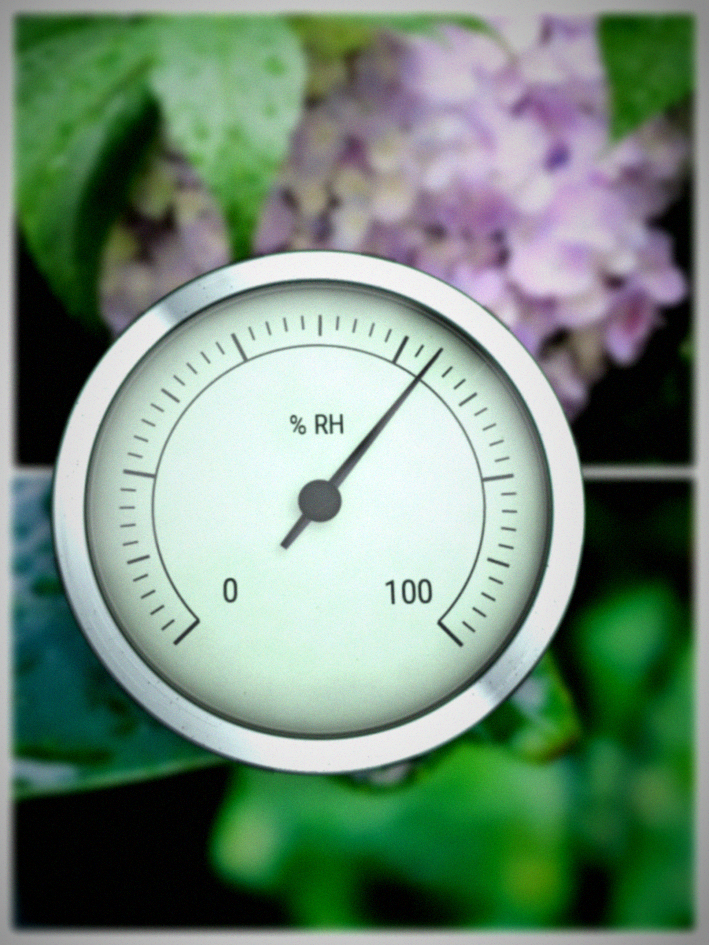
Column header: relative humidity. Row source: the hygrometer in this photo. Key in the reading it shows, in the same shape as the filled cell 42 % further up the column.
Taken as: 64 %
